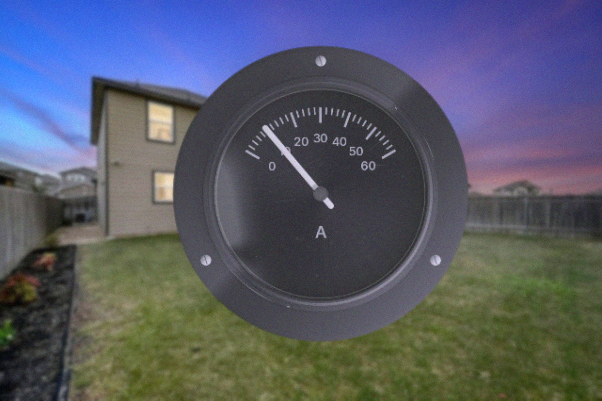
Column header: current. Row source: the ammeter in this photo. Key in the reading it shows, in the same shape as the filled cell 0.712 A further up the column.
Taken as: 10 A
